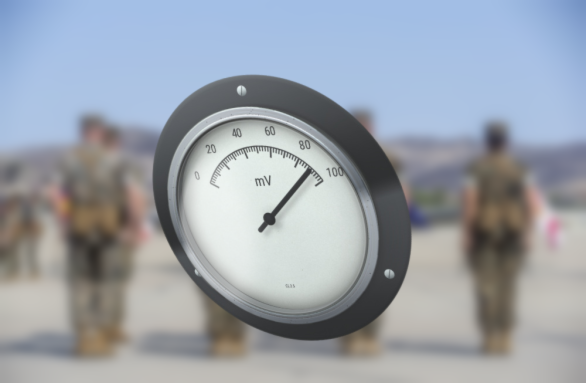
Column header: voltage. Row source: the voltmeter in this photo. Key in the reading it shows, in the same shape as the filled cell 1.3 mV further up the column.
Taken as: 90 mV
